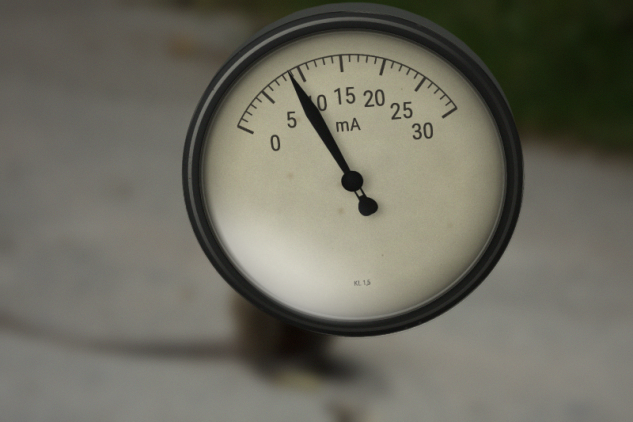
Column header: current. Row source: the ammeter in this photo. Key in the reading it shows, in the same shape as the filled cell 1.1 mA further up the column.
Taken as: 9 mA
